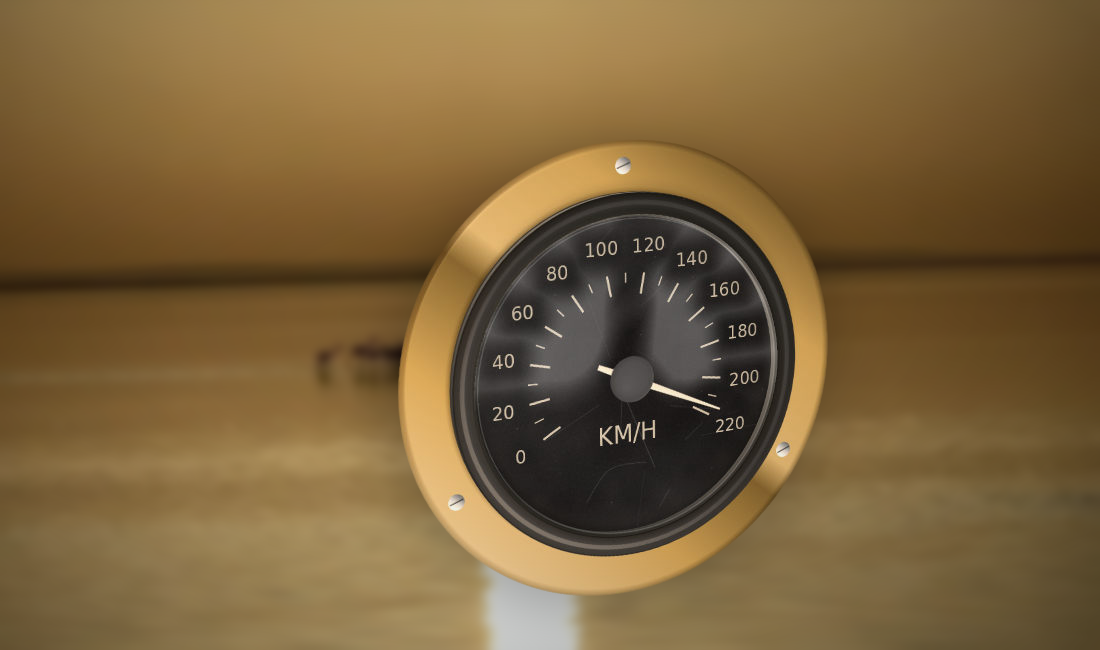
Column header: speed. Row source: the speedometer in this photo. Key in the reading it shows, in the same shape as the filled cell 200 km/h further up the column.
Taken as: 215 km/h
